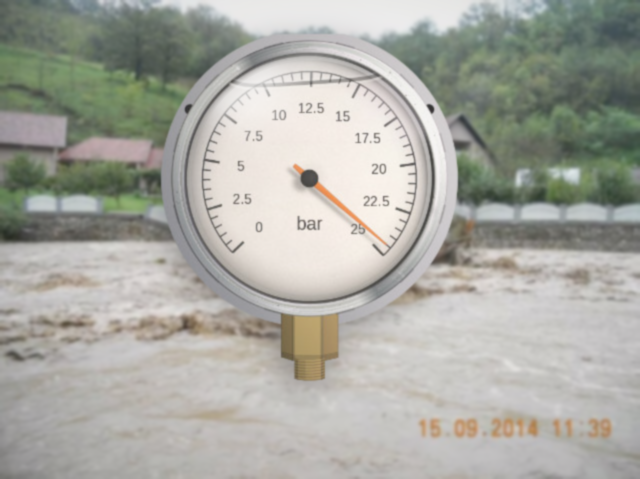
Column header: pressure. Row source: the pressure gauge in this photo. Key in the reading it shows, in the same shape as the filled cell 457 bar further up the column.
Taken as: 24.5 bar
